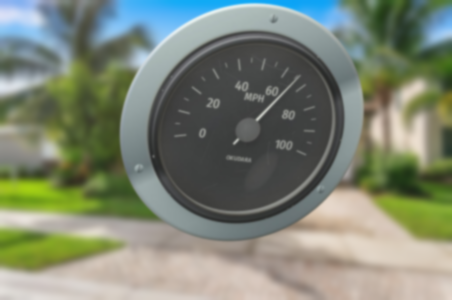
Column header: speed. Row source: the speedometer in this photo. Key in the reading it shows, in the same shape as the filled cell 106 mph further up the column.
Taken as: 65 mph
